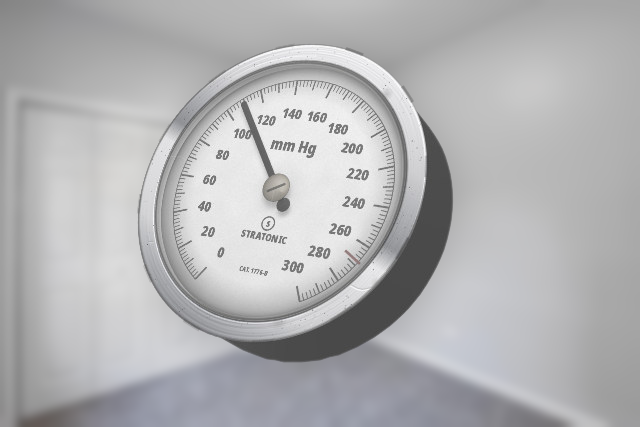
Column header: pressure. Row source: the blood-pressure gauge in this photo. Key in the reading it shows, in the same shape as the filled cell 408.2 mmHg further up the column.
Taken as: 110 mmHg
